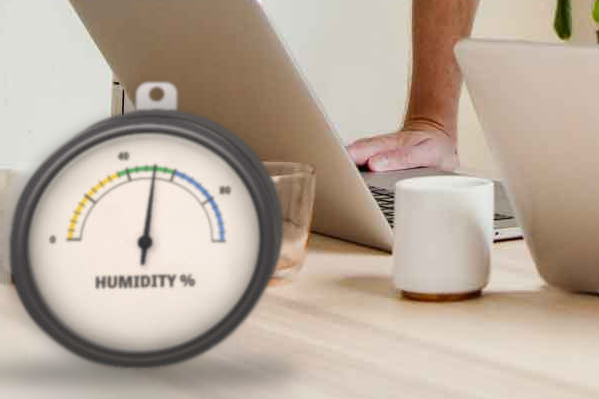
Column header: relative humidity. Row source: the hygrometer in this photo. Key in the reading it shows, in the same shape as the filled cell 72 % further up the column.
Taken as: 52 %
